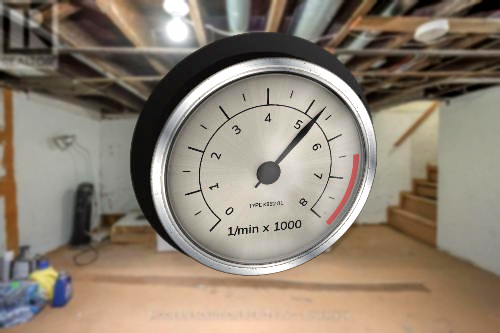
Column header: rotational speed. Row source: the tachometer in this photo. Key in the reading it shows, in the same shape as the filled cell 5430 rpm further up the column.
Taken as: 5250 rpm
